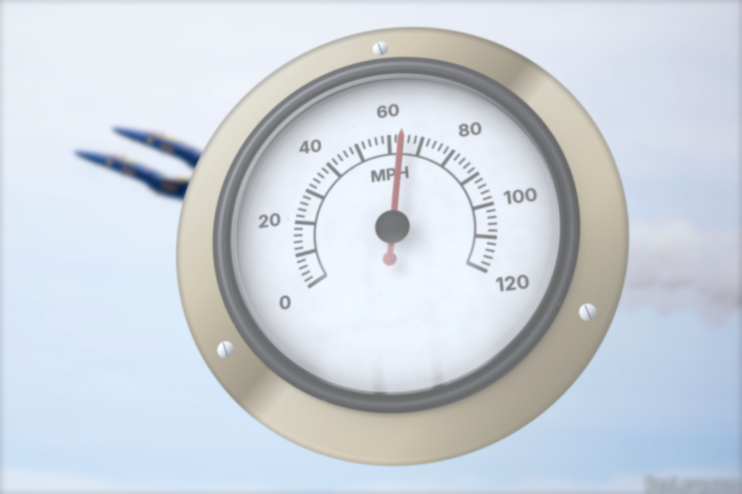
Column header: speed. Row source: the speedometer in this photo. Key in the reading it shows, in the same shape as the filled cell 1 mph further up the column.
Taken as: 64 mph
